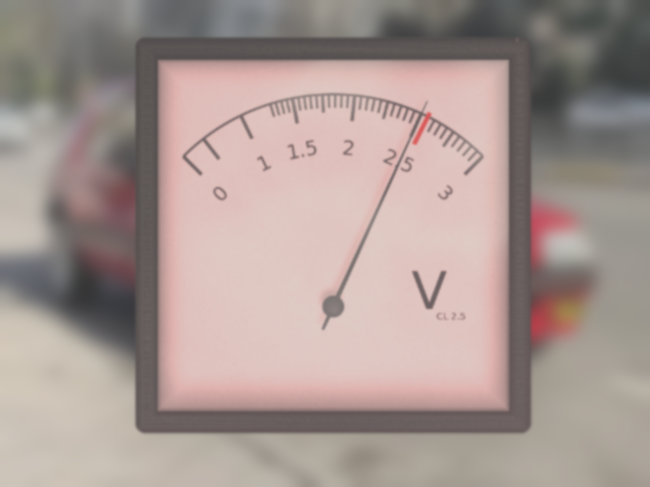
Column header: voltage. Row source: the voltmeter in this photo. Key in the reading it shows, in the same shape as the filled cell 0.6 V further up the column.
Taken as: 2.5 V
